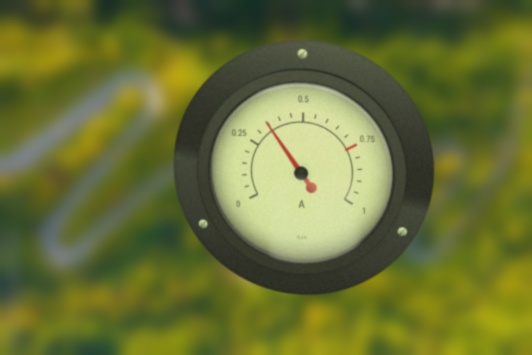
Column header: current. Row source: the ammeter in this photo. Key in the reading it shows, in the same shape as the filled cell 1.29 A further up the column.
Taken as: 0.35 A
